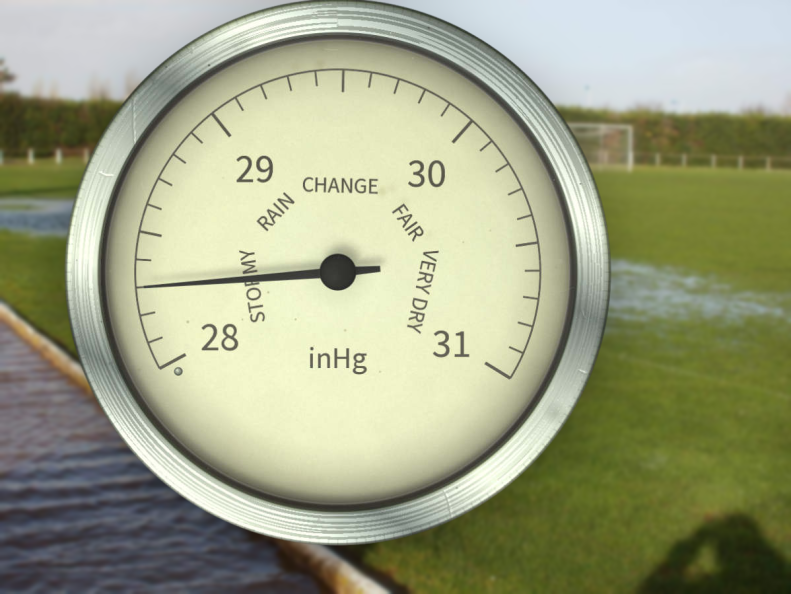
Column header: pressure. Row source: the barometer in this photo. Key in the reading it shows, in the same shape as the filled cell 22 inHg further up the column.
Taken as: 28.3 inHg
